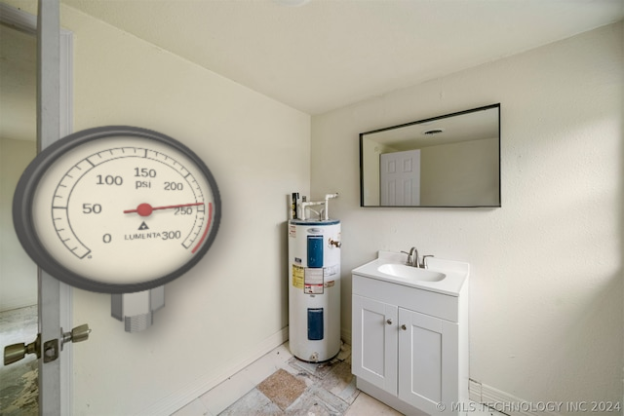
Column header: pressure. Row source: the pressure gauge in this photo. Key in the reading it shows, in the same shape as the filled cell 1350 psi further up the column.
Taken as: 240 psi
